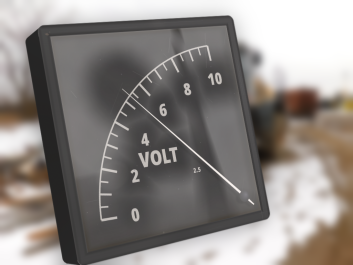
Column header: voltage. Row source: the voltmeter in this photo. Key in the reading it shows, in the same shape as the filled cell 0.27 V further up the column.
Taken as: 5.25 V
